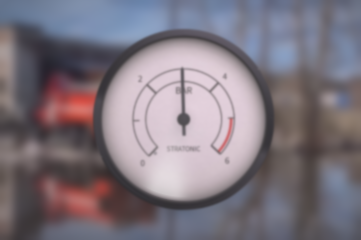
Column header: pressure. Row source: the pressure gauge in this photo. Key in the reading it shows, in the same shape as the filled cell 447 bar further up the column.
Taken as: 3 bar
